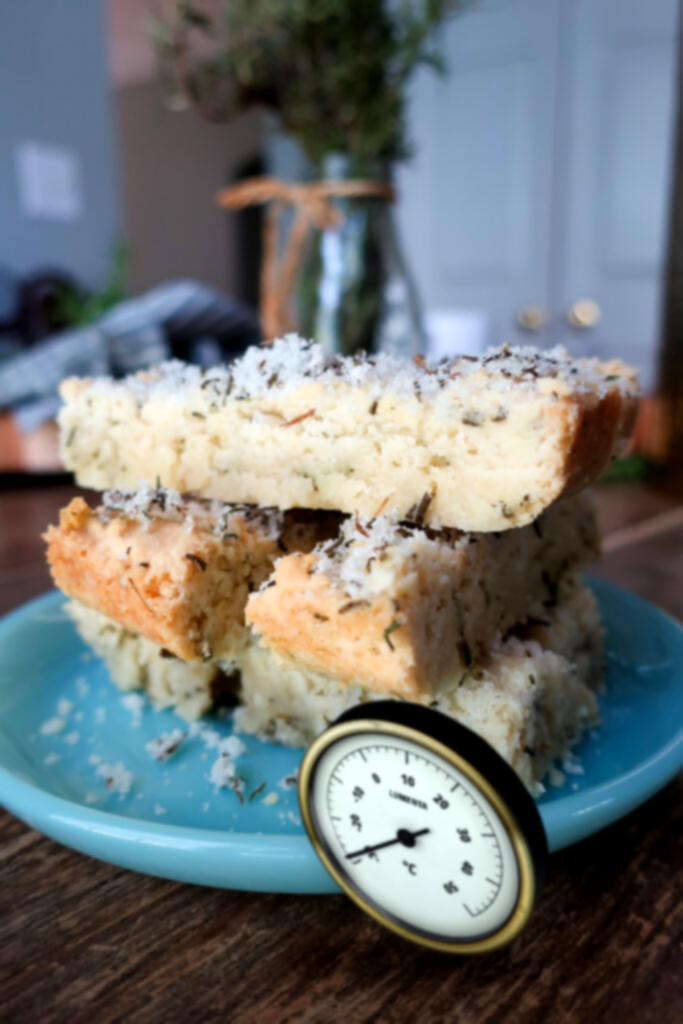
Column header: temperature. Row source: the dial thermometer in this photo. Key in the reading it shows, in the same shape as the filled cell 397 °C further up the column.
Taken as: -28 °C
